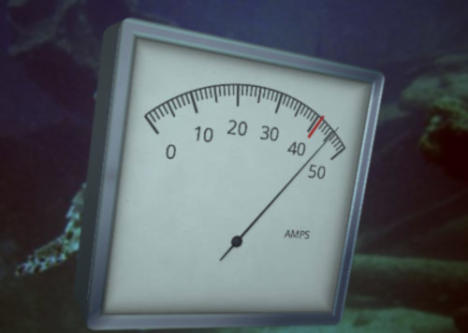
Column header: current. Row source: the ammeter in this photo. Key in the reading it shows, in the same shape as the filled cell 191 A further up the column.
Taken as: 45 A
